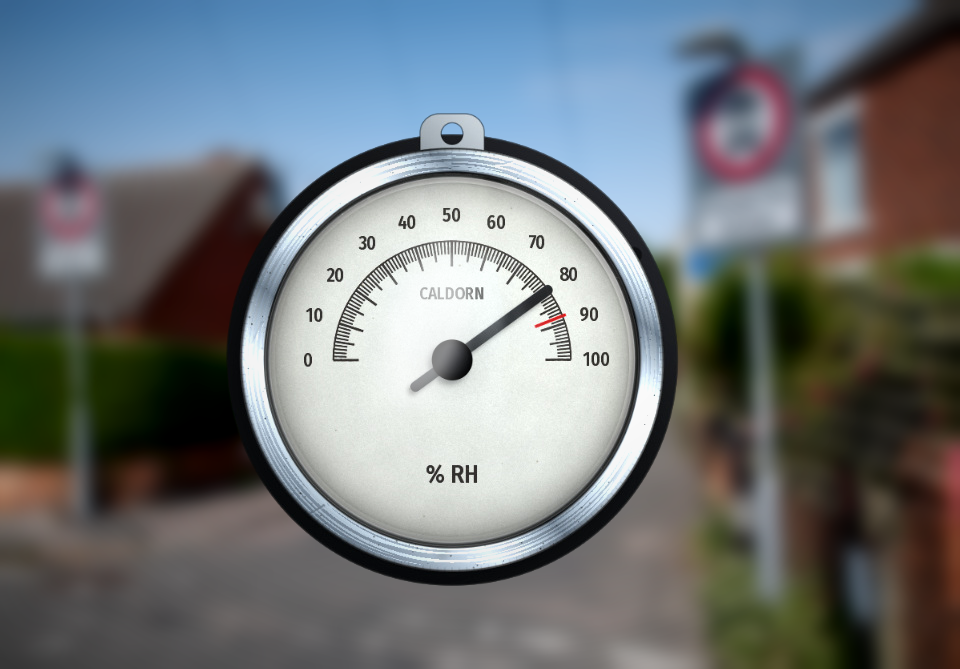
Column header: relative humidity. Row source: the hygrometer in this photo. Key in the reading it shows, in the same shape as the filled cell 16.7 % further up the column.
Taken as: 80 %
